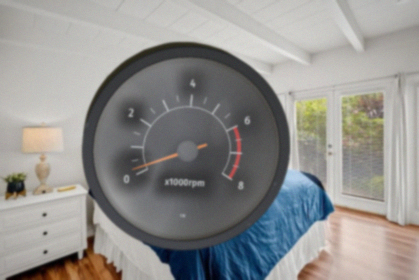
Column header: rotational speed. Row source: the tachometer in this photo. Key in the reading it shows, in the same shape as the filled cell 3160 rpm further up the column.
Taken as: 250 rpm
